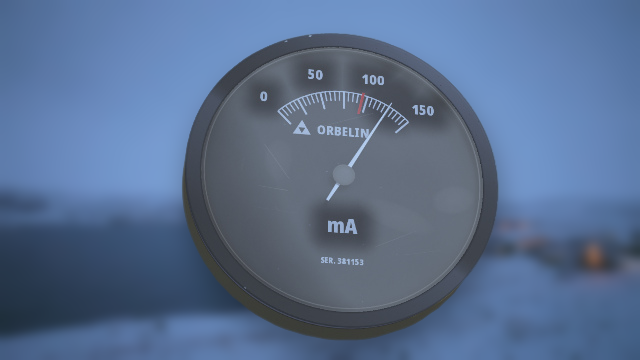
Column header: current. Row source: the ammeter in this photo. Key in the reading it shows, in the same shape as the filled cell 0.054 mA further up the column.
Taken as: 125 mA
